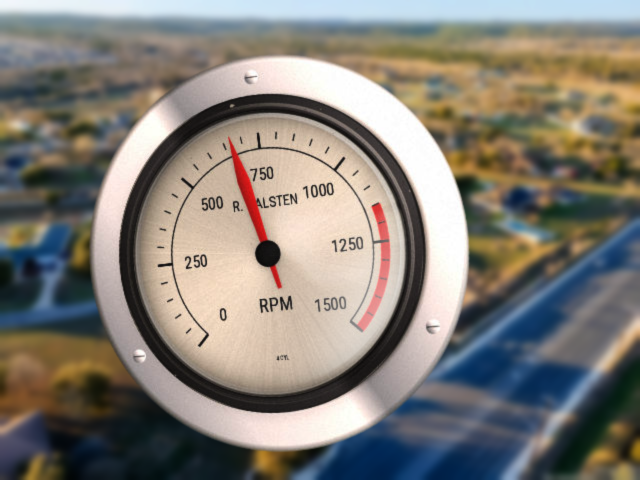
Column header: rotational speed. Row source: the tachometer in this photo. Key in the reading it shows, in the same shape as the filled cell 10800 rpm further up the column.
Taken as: 675 rpm
